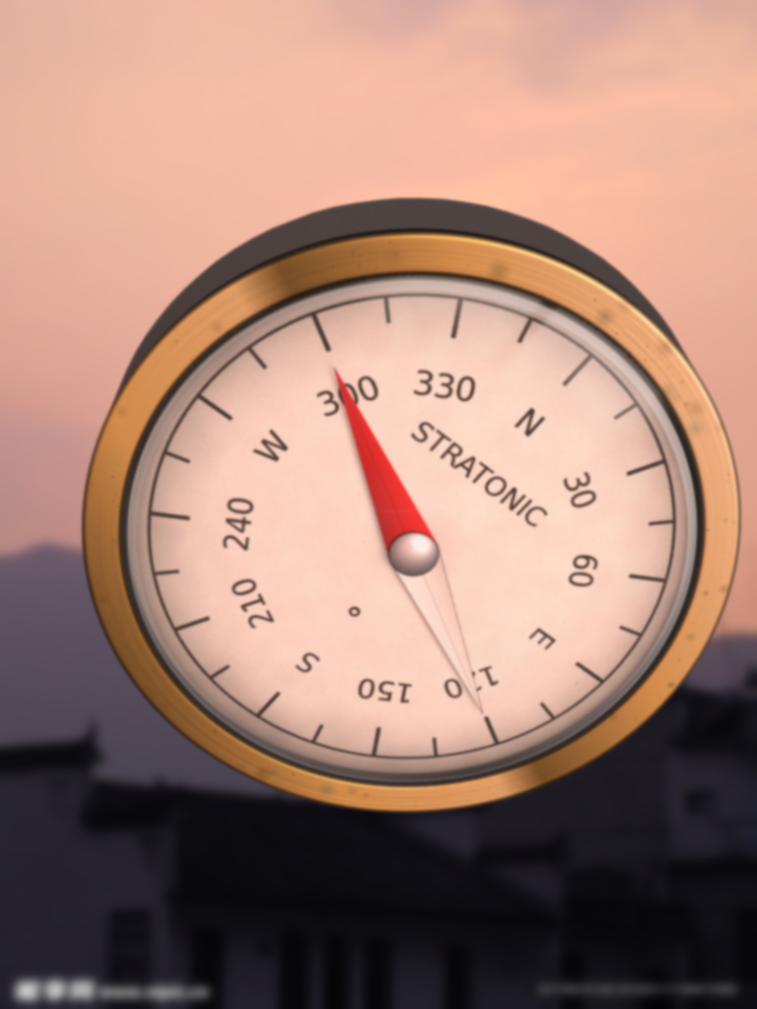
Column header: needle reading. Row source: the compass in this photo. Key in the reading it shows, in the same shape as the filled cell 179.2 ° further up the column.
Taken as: 300 °
